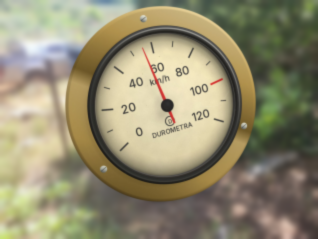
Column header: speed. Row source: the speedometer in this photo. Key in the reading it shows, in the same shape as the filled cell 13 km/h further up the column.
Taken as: 55 km/h
